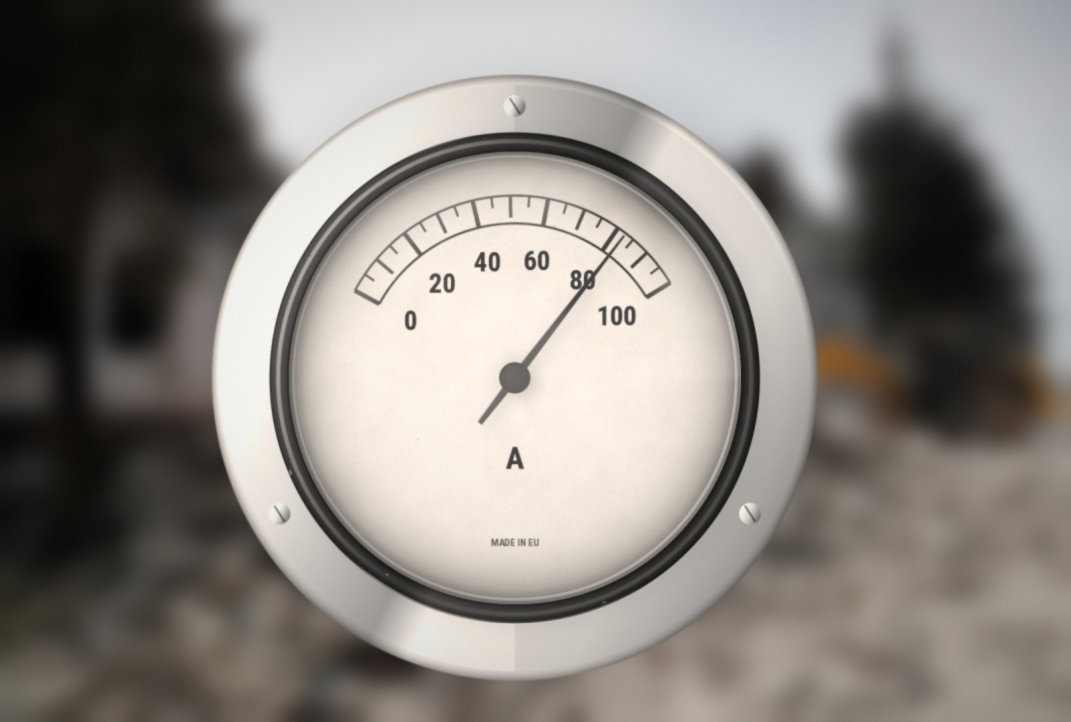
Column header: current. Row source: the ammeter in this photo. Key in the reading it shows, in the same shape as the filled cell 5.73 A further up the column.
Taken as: 82.5 A
